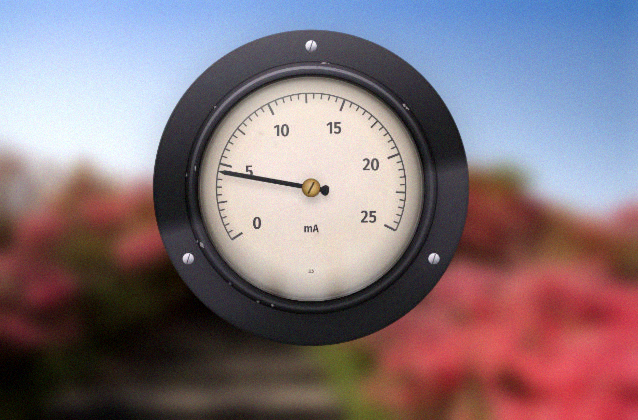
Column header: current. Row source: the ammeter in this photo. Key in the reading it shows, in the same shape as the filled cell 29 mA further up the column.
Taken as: 4.5 mA
